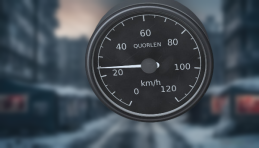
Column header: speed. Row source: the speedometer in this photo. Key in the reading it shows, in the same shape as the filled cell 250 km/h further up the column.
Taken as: 25 km/h
